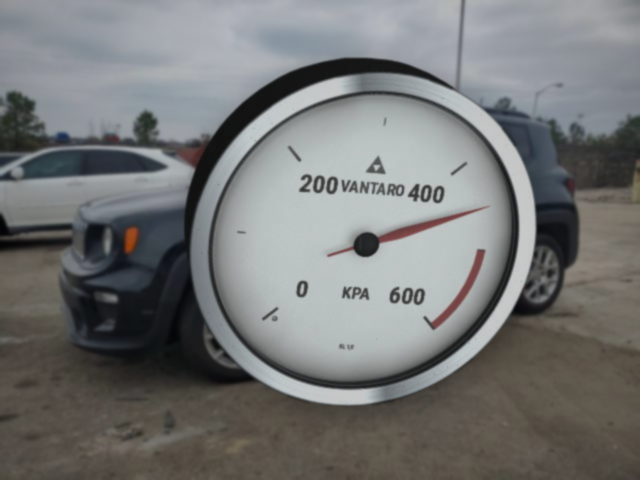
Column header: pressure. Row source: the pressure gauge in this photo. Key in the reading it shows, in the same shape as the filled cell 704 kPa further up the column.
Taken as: 450 kPa
